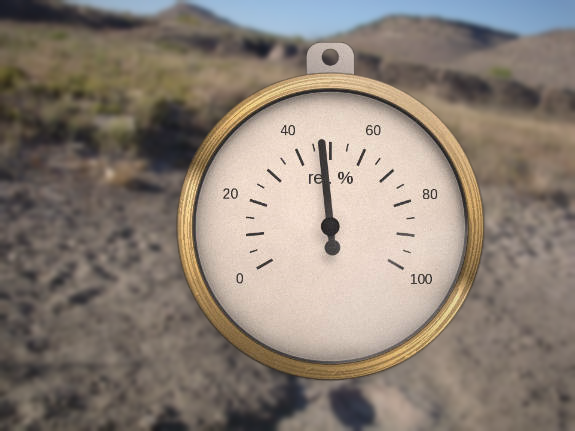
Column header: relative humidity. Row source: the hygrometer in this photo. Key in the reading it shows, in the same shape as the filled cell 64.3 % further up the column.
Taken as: 47.5 %
